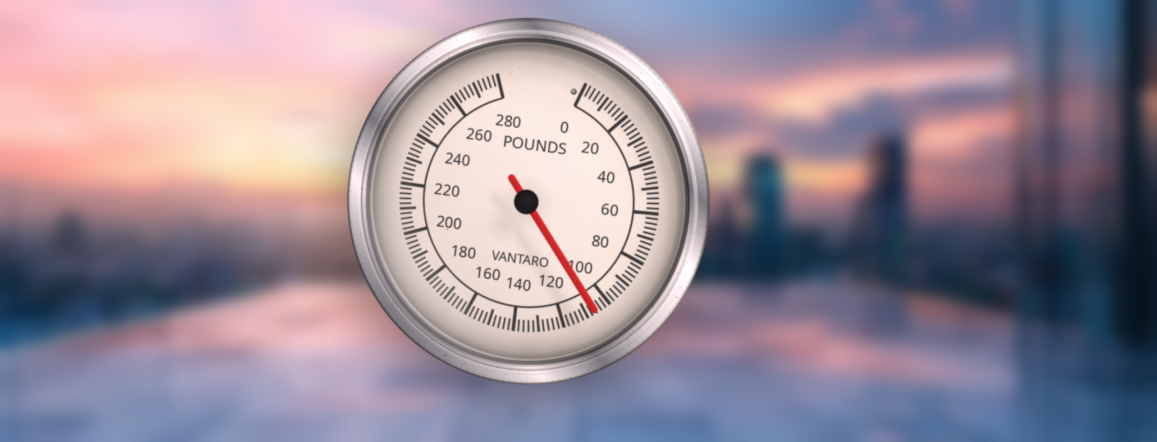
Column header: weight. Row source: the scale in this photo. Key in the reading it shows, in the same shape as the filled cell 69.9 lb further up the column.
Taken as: 106 lb
